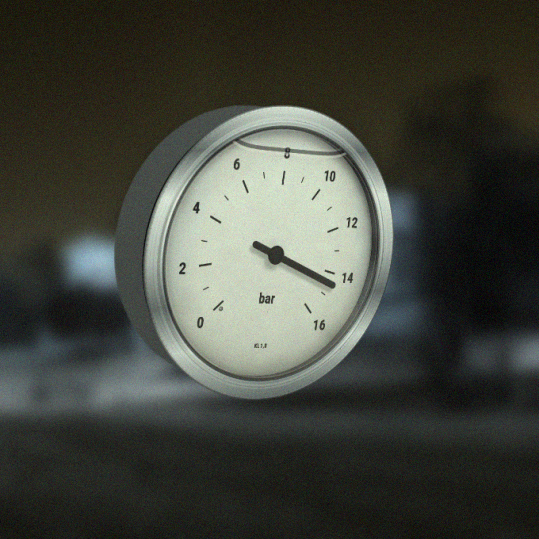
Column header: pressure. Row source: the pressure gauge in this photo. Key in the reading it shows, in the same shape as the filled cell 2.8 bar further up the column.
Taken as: 14.5 bar
